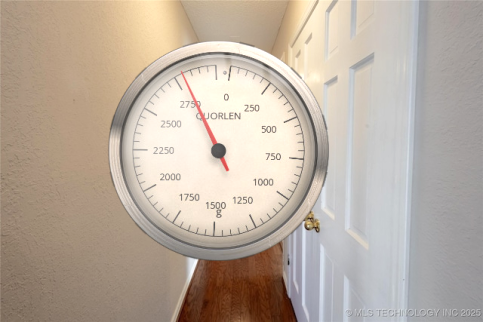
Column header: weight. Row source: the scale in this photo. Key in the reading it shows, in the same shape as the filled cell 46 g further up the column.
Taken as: 2800 g
